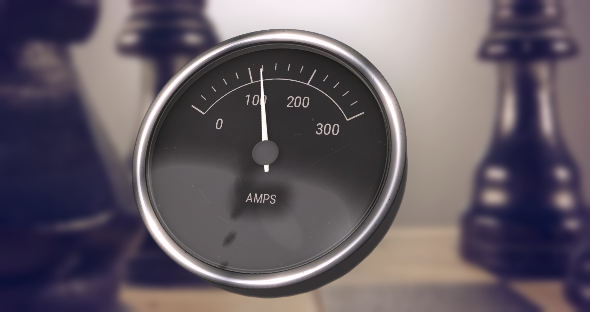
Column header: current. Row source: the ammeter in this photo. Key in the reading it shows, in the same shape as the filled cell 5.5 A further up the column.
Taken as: 120 A
